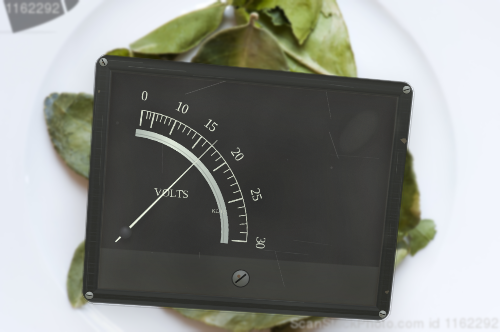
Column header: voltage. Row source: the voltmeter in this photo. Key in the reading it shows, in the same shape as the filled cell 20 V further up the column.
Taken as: 17 V
